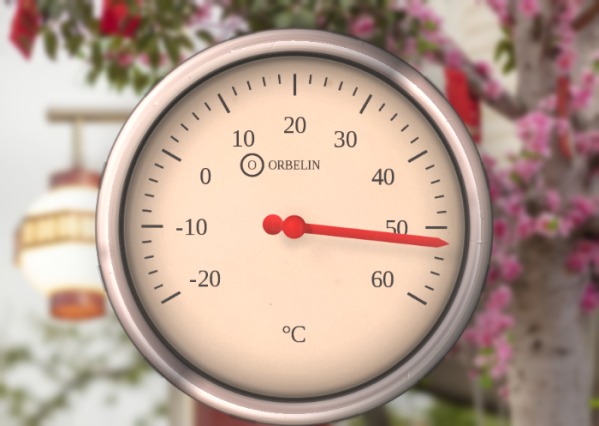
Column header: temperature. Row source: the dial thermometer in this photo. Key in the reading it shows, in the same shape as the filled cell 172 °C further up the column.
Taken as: 52 °C
